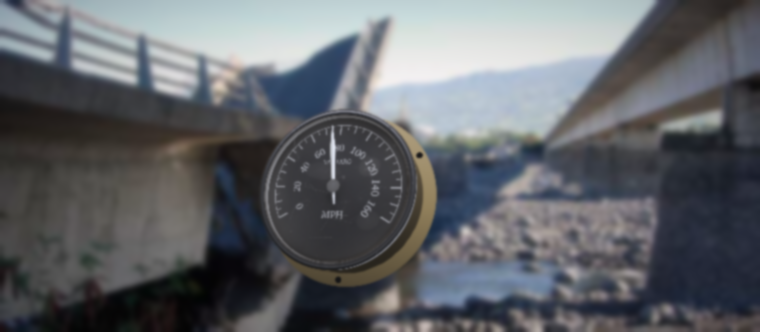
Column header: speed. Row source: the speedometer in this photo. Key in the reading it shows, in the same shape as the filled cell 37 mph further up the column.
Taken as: 75 mph
